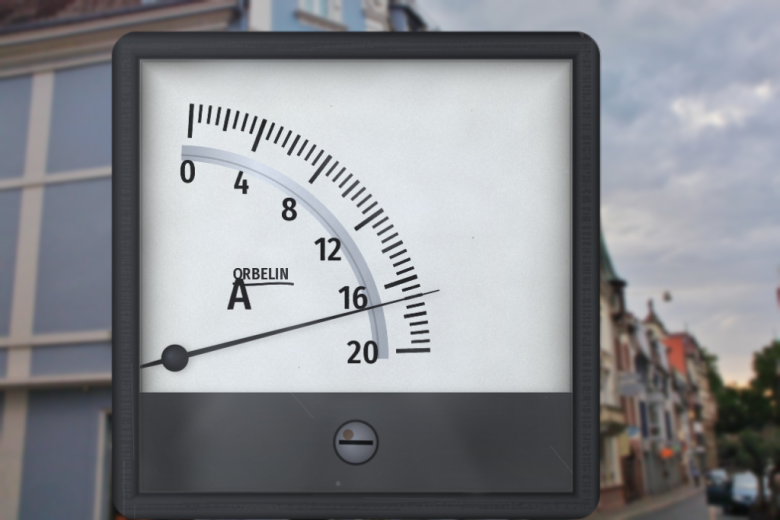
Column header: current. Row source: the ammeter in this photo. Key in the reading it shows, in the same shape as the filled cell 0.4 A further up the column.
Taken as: 17 A
